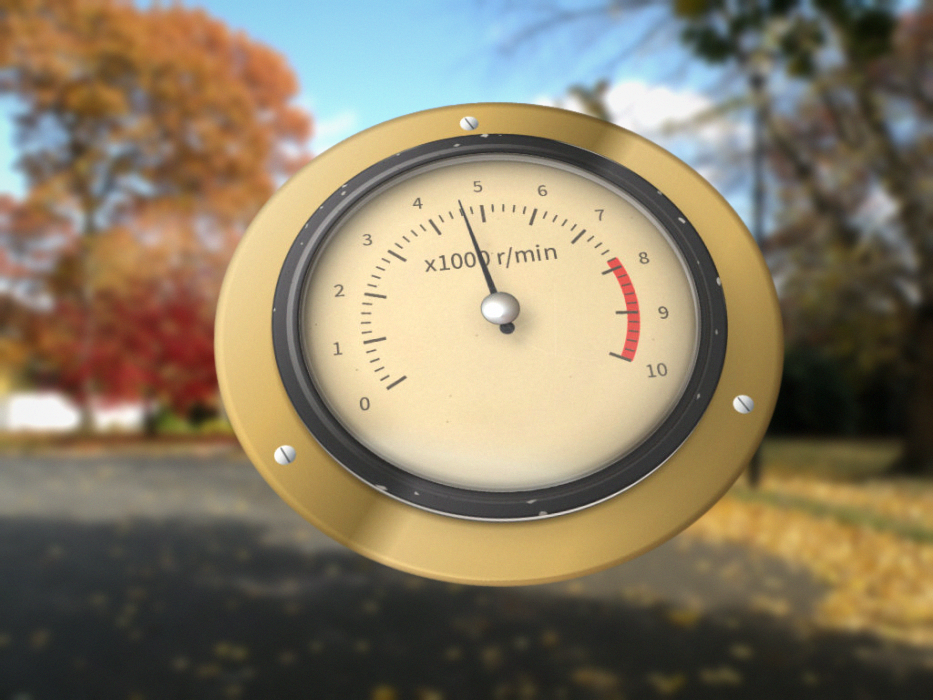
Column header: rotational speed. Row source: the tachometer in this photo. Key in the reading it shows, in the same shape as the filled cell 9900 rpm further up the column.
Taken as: 4600 rpm
